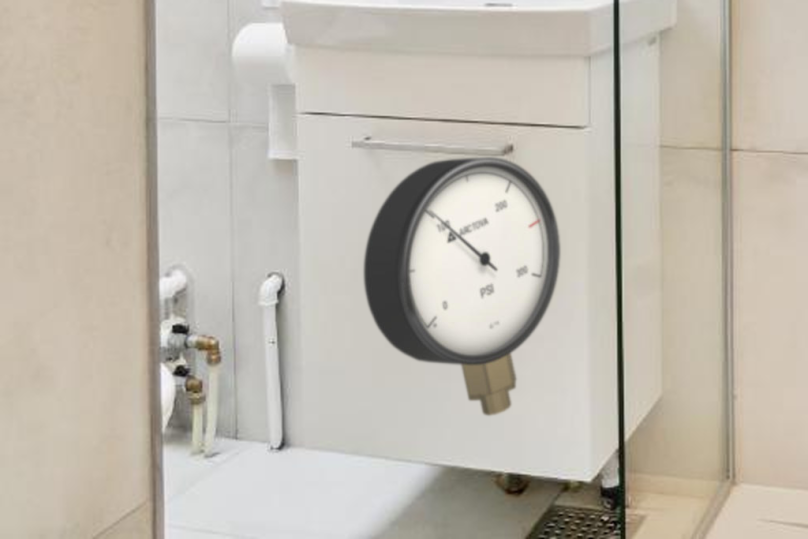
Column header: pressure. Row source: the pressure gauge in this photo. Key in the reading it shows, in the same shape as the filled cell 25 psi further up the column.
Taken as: 100 psi
